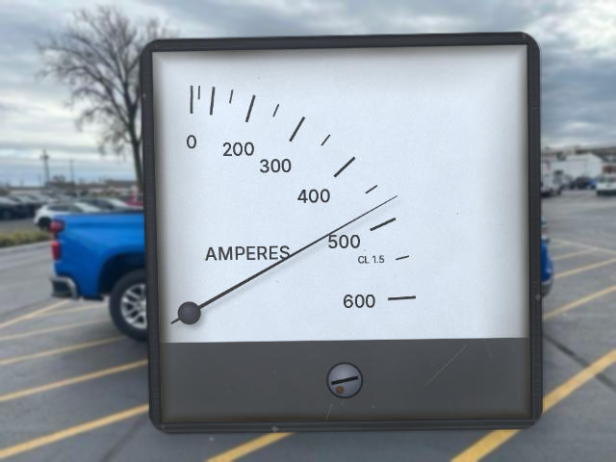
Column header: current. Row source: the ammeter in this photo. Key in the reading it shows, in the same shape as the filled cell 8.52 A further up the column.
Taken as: 475 A
